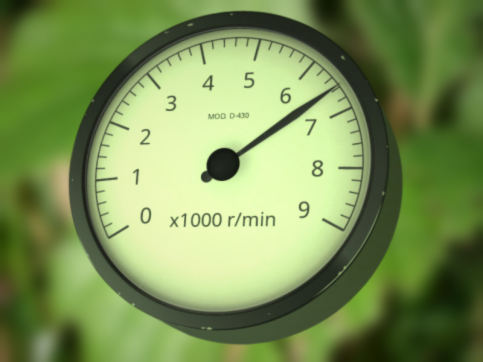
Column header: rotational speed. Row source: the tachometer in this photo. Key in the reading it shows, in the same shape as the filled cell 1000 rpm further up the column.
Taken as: 6600 rpm
